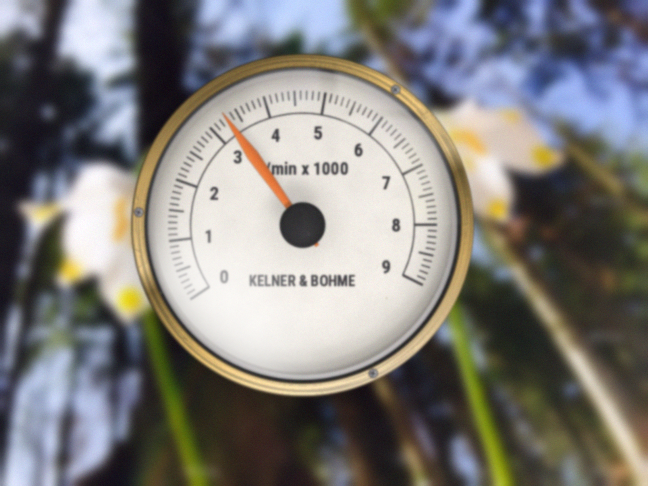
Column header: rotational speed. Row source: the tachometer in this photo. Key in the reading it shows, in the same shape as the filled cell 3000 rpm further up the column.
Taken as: 3300 rpm
